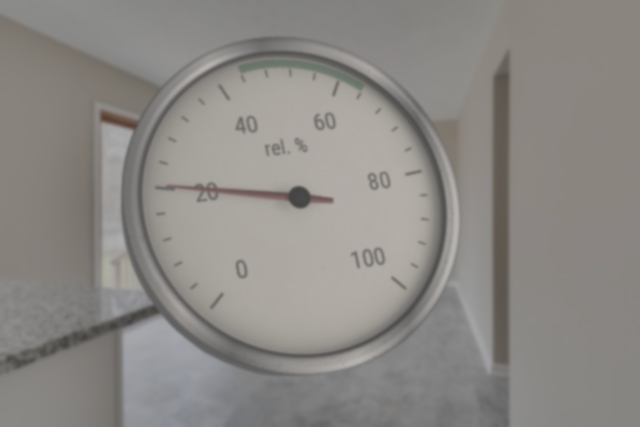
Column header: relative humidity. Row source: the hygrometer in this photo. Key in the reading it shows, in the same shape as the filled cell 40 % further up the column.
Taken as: 20 %
